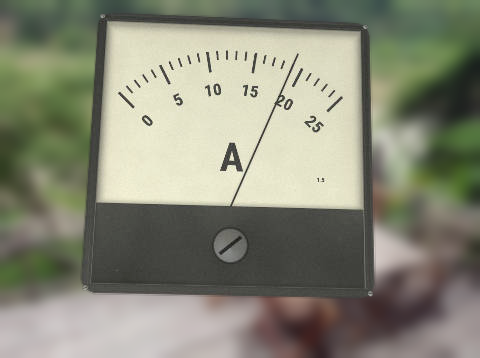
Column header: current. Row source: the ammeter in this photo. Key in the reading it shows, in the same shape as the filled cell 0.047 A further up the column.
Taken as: 19 A
